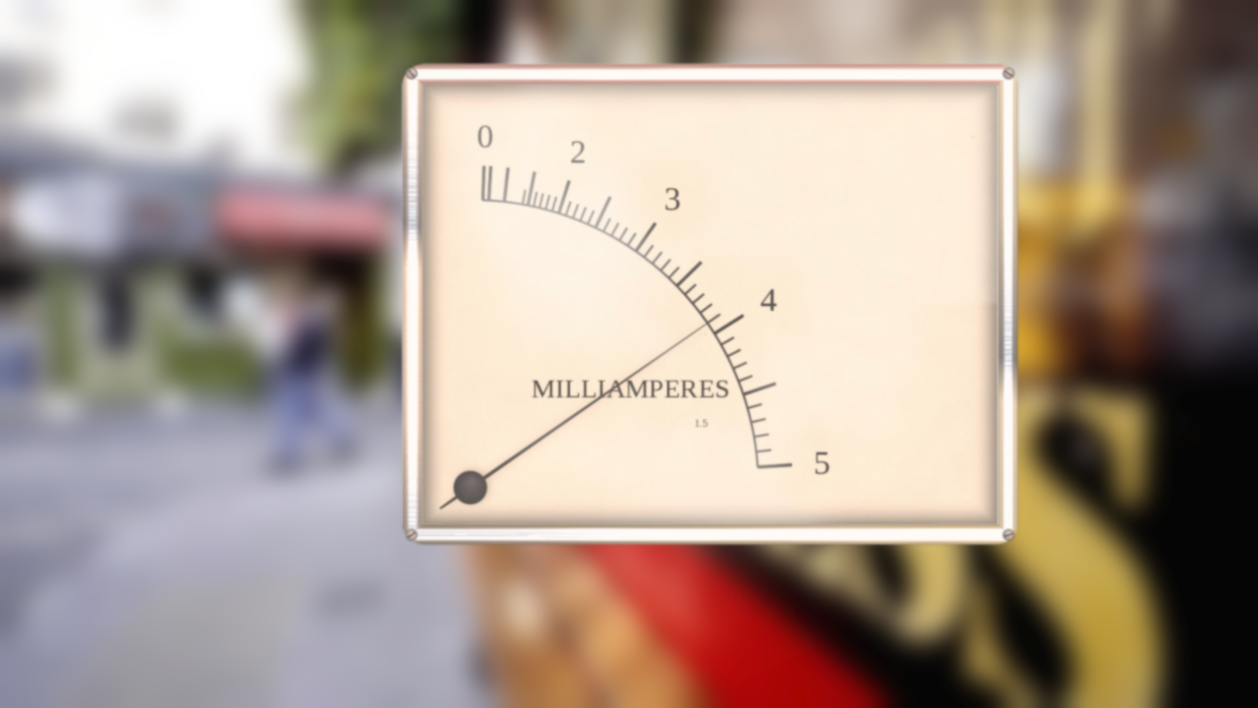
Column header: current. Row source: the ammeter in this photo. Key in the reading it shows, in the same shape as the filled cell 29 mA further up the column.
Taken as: 3.9 mA
